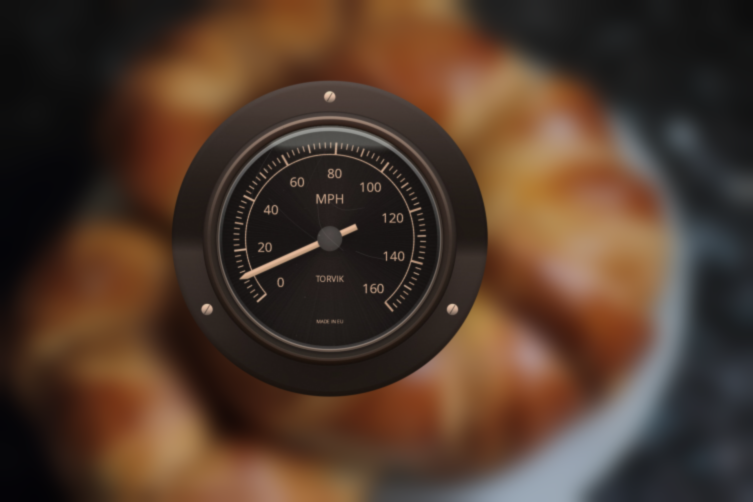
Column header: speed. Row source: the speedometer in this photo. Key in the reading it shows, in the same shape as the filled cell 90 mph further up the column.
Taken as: 10 mph
